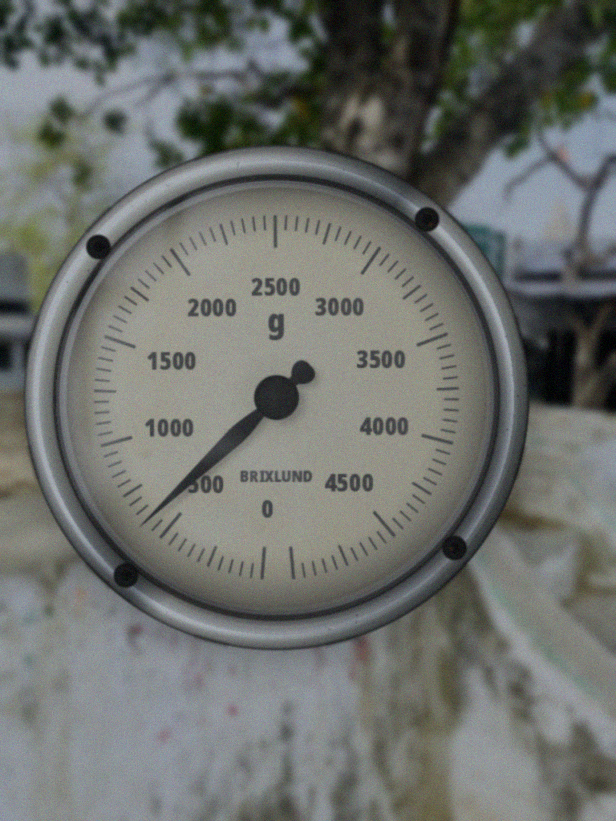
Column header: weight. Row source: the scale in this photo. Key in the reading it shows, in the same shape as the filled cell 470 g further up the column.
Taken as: 600 g
